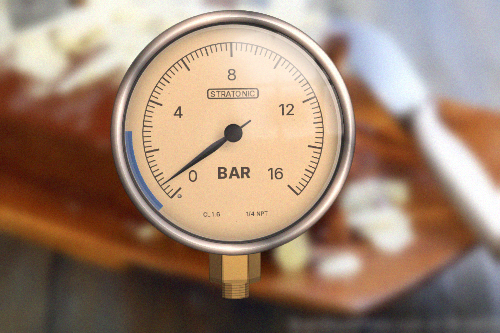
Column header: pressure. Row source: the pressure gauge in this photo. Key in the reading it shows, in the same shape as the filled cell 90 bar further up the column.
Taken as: 0.6 bar
